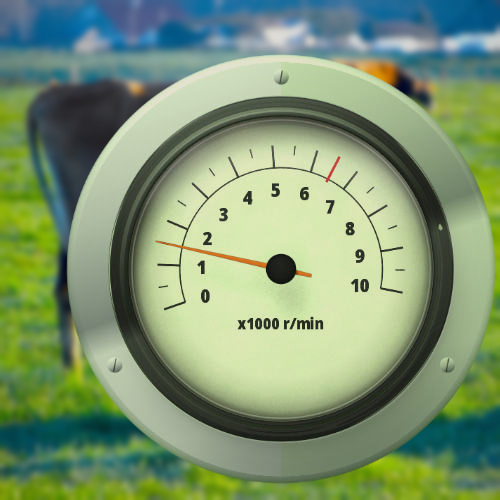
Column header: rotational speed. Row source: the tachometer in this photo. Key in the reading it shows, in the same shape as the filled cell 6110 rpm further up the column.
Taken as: 1500 rpm
